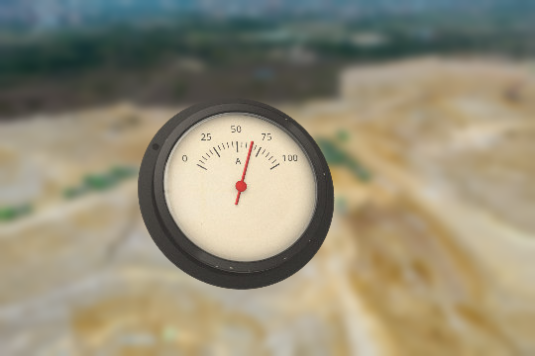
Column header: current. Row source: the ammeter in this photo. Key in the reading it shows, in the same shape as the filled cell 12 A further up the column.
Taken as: 65 A
